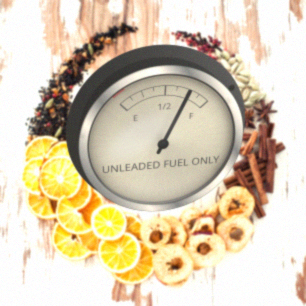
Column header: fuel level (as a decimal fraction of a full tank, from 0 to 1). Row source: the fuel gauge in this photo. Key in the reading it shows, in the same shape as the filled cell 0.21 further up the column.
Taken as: 0.75
